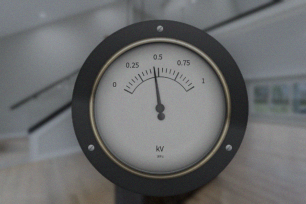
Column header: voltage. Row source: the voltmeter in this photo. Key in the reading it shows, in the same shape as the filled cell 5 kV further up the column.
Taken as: 0.45 kV
